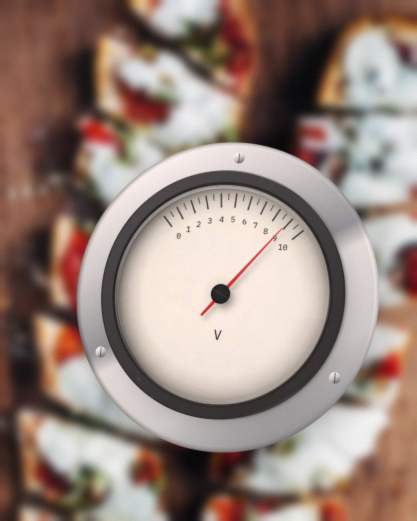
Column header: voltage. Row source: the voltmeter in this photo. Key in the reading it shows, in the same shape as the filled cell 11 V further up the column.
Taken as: 9 V
